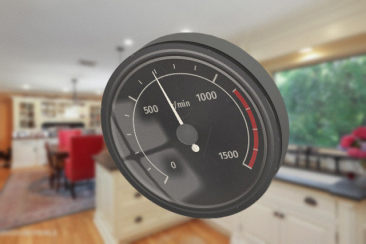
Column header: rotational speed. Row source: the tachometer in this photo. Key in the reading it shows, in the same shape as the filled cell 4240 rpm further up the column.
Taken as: 700 rpm
